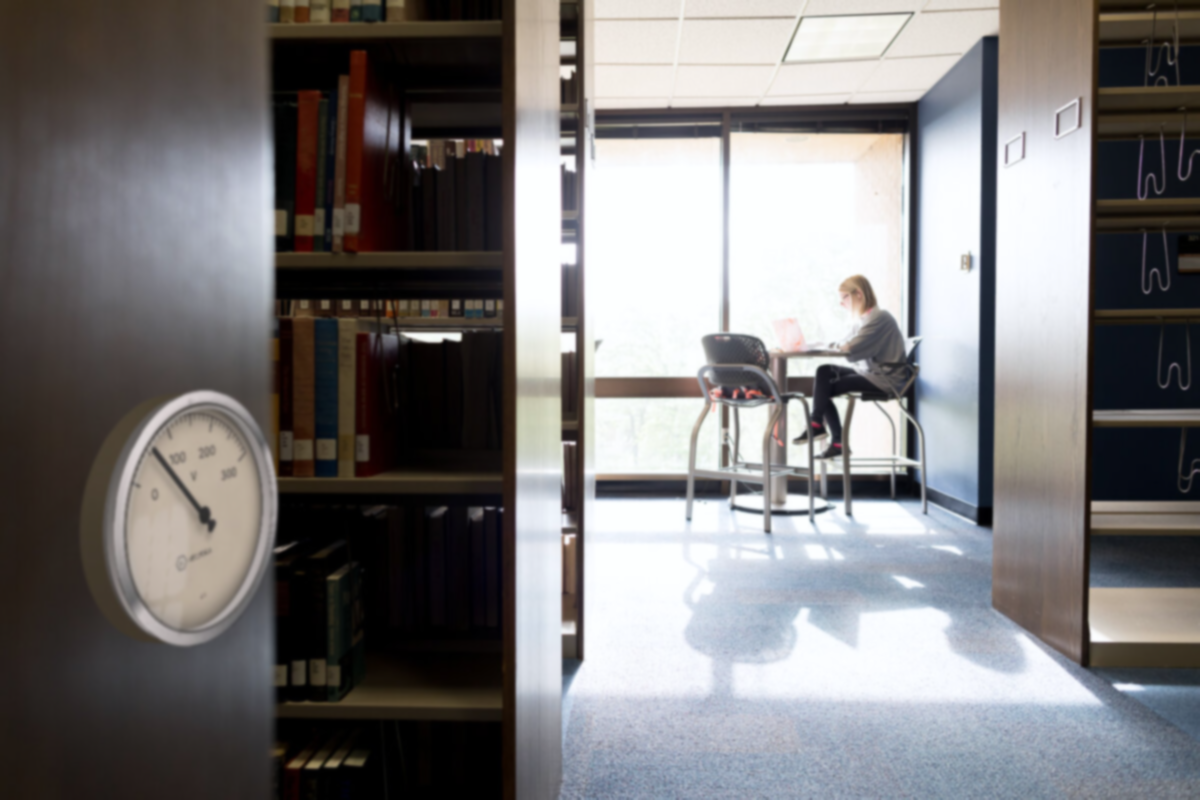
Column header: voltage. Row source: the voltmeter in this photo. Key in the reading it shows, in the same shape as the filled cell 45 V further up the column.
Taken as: 50 V
